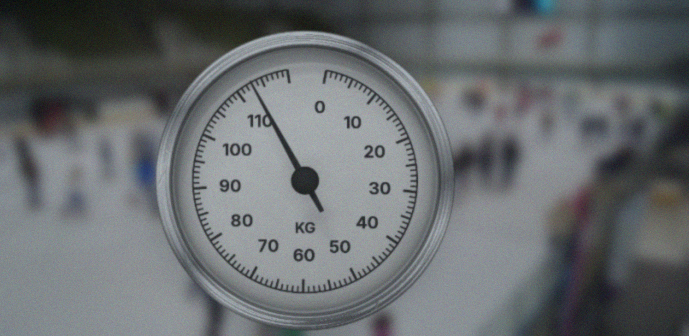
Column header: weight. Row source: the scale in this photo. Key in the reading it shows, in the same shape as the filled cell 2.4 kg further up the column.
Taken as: 113 kg
